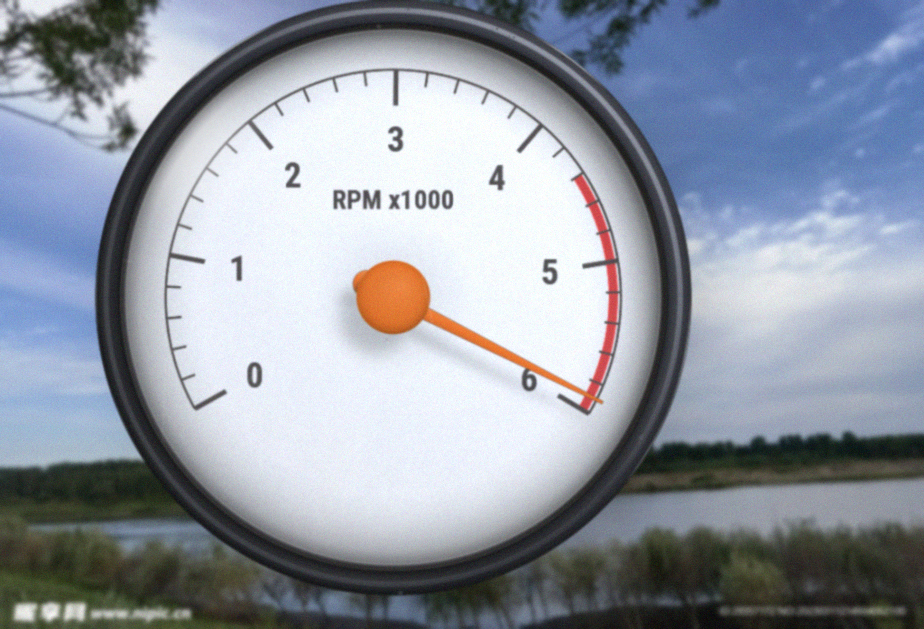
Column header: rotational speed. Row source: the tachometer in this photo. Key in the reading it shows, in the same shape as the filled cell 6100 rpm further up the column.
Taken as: 5900 rpm
